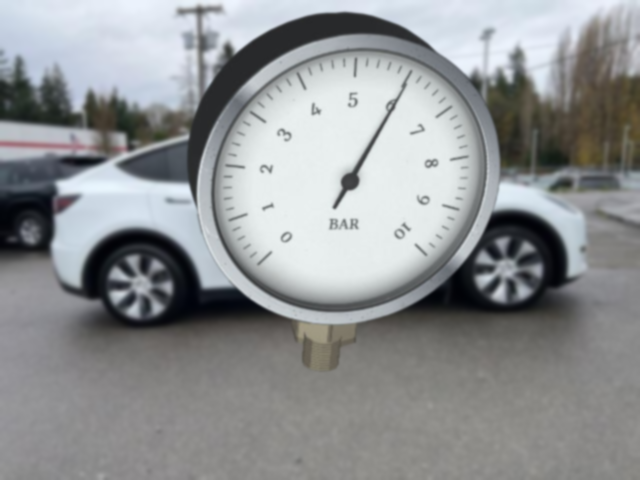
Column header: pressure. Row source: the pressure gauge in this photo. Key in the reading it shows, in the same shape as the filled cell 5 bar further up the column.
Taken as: 6 bar
